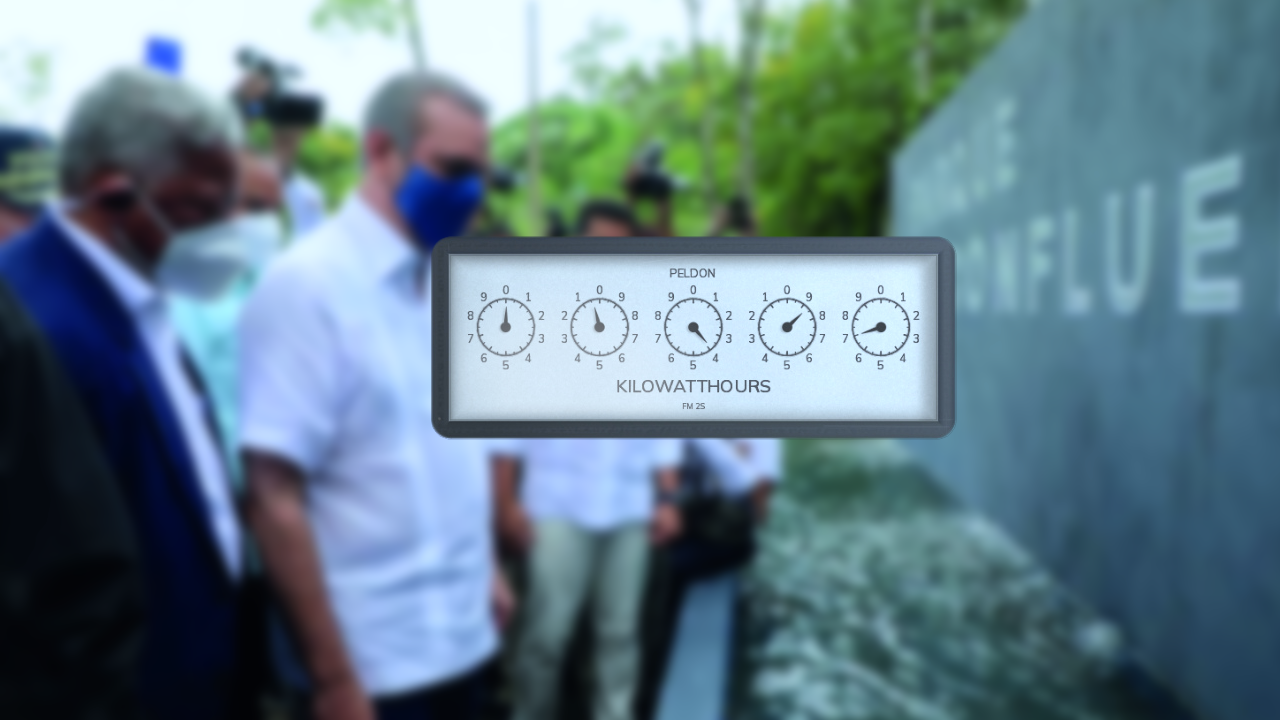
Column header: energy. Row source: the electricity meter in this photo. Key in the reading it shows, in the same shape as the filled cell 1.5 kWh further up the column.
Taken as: 387 kWh
